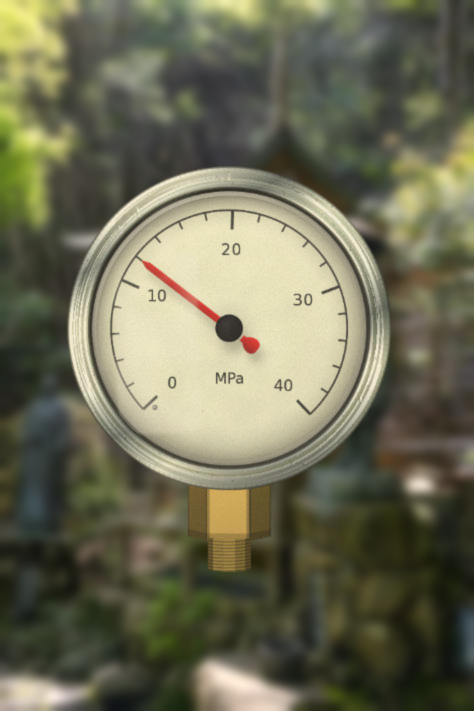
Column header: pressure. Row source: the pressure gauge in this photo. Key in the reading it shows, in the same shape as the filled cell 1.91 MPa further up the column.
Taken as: 12 MPa
